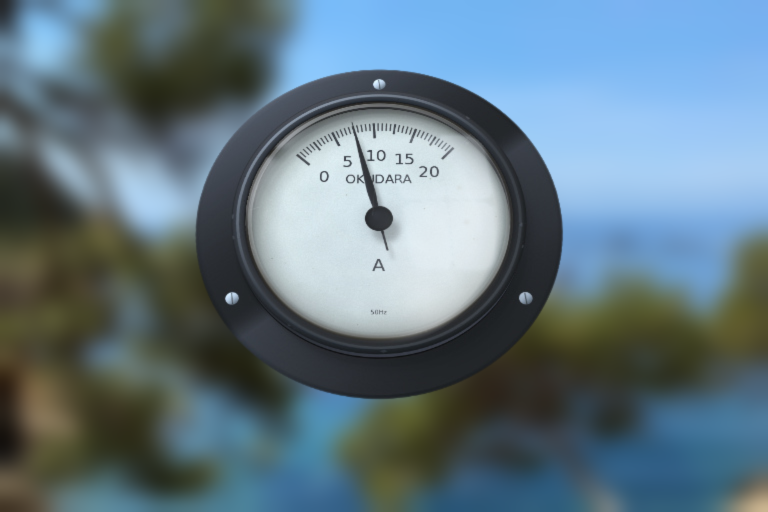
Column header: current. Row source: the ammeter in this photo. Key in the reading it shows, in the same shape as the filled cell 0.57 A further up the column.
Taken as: 7.5 A
